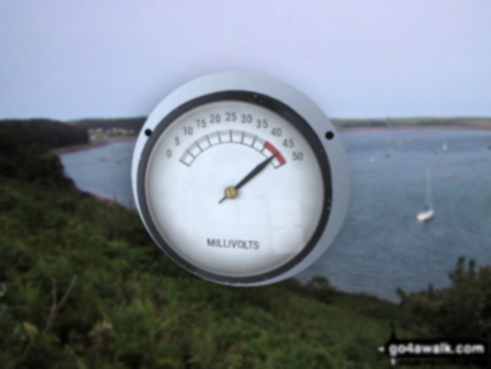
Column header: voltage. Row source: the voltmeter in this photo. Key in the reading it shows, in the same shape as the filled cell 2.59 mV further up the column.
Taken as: 45 mV
